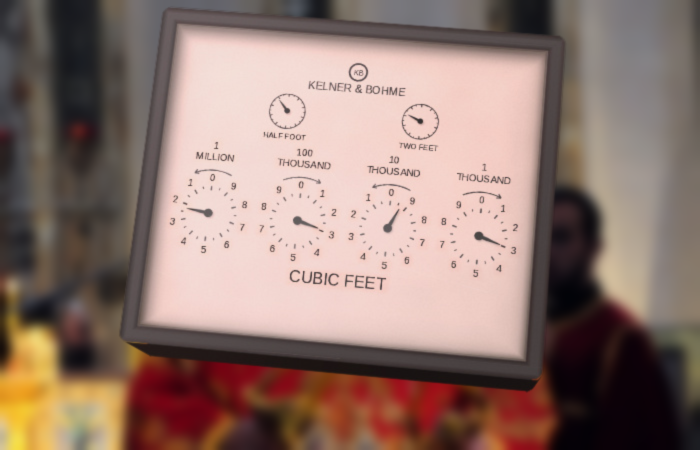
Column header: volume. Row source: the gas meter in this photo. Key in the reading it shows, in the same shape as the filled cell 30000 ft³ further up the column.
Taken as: 229300 ft³
